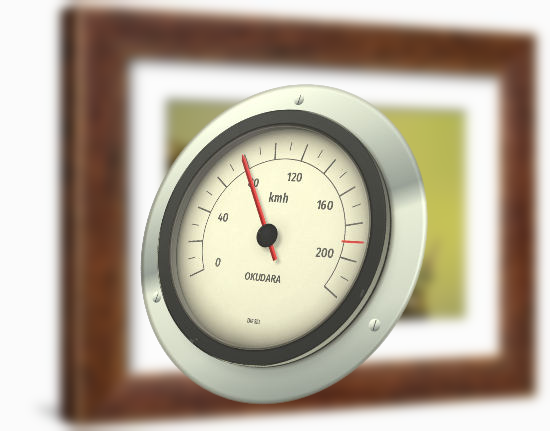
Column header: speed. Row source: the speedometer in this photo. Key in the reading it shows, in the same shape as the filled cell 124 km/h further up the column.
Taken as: 80 km/h
